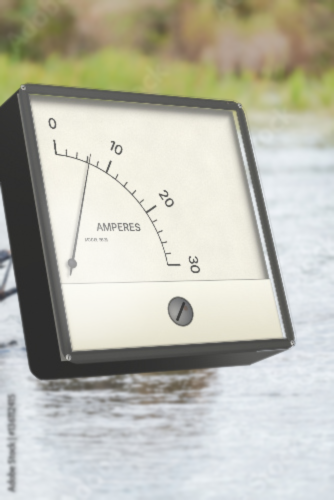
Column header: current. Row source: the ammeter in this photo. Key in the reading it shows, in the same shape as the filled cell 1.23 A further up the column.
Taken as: 6 A
